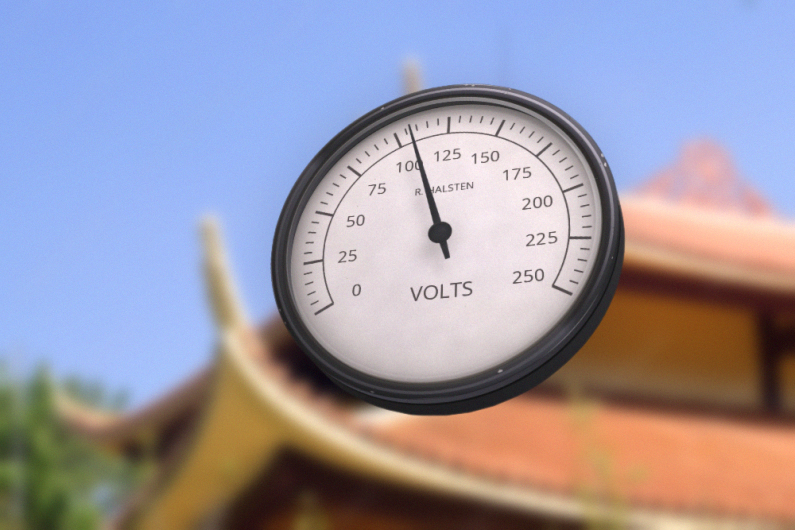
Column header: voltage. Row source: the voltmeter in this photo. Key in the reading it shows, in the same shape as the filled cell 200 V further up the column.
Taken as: 107.5 V
